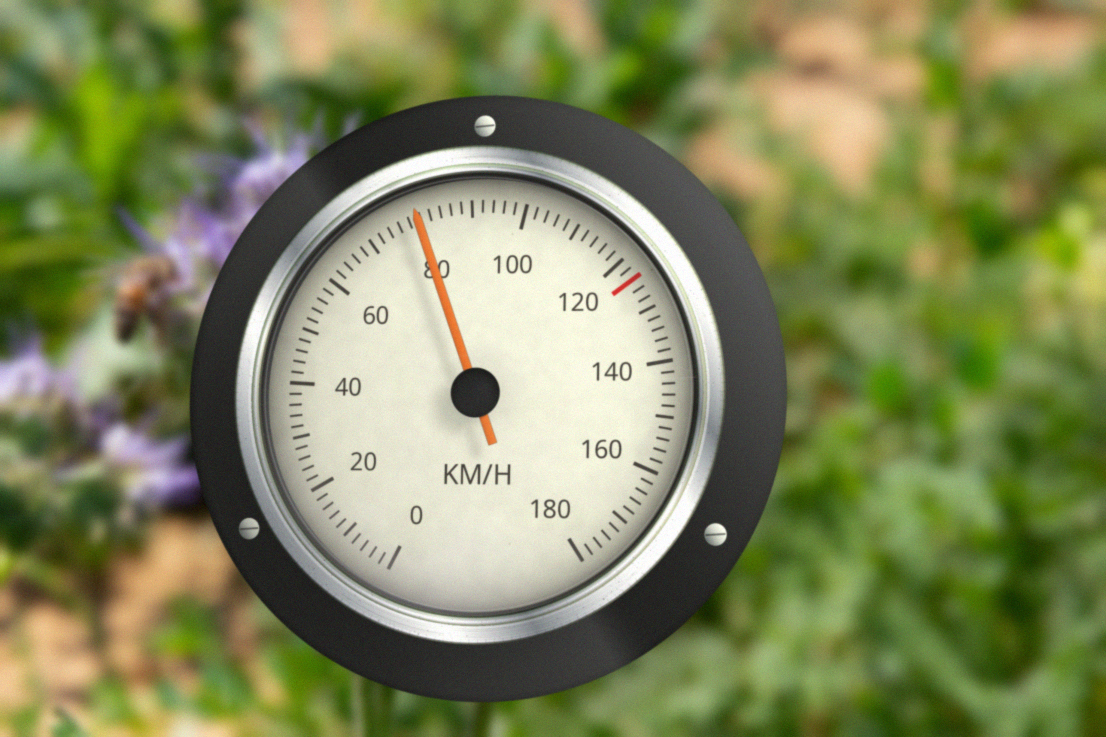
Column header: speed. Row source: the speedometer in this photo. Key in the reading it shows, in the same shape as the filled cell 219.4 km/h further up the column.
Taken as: 80 km/h
